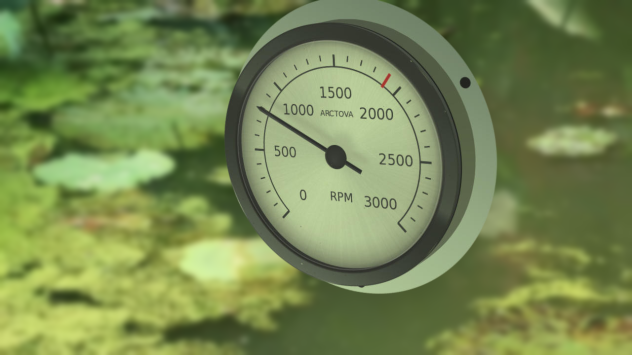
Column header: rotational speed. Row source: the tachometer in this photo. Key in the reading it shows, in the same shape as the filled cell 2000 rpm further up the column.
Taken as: 800 rpm
